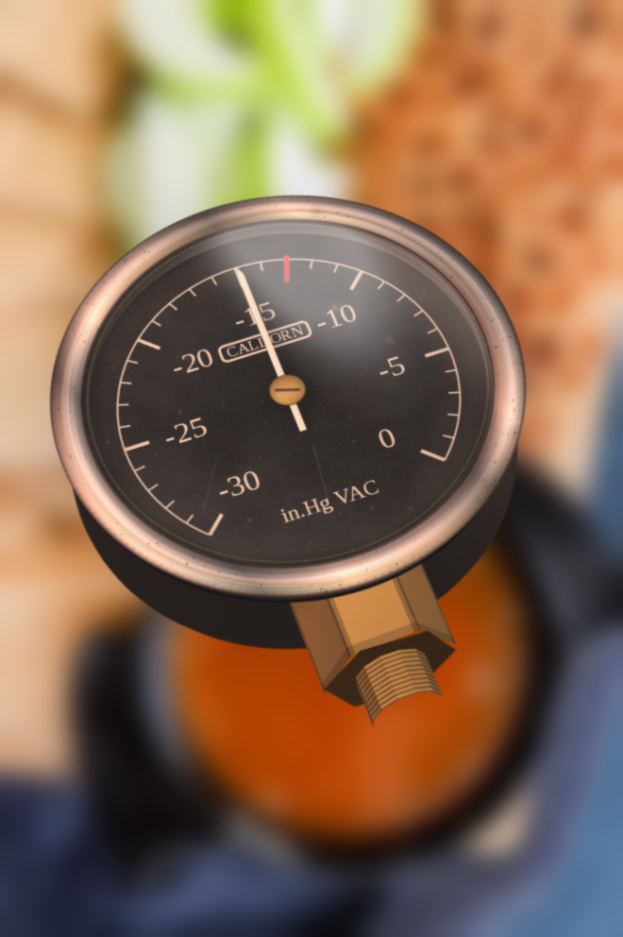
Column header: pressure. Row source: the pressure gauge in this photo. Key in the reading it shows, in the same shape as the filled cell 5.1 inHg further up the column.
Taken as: -15 inHg
